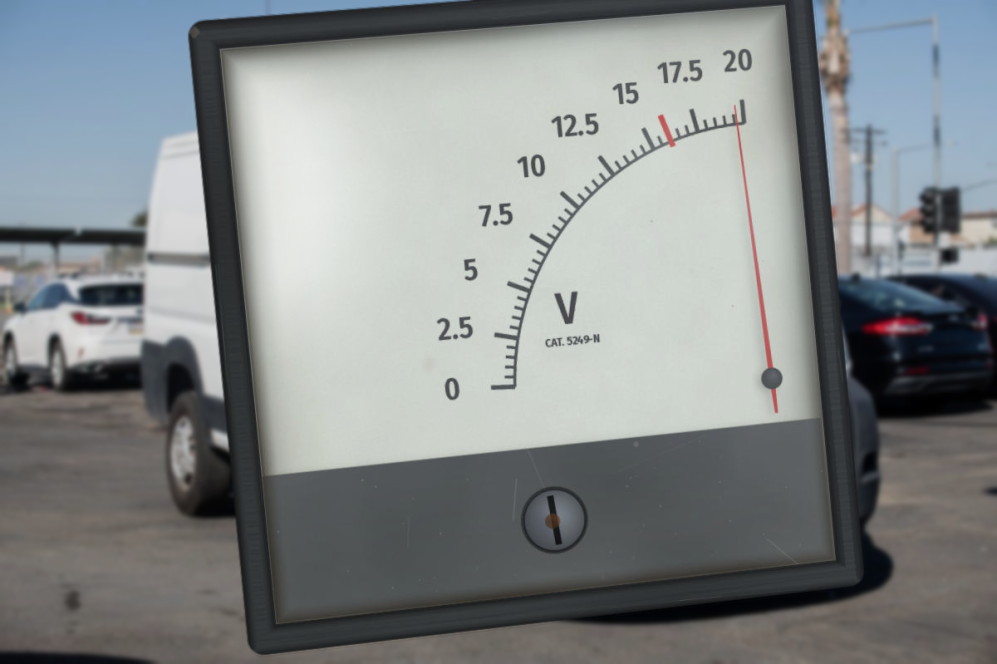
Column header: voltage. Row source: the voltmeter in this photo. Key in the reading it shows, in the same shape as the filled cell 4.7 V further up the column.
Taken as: 19.5 V
